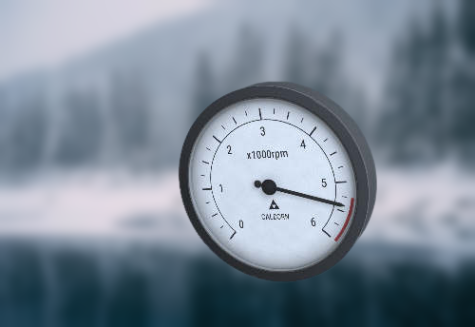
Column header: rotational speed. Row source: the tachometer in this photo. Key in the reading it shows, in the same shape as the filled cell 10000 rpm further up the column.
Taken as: 5375 rpm
